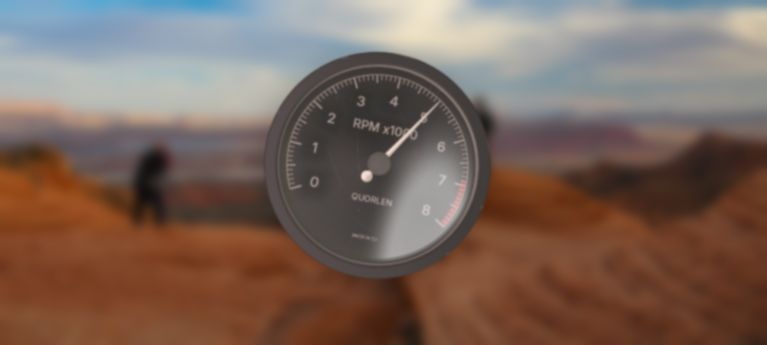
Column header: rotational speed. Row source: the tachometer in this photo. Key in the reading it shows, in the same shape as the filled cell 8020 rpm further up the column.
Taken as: 5000 rpm
